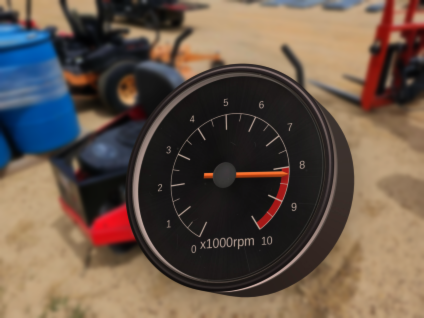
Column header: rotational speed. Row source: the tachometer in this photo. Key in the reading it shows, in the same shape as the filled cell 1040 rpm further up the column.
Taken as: 8250 rpm
